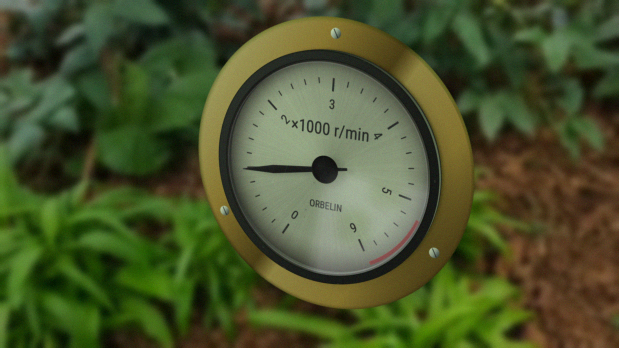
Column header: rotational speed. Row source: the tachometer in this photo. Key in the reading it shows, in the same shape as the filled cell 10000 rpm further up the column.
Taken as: 1000 rpm
